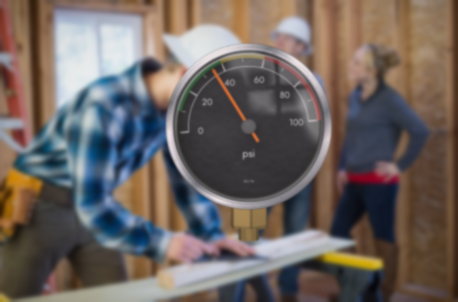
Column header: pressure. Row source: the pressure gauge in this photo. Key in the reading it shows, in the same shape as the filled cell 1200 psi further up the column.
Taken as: 35 psi
